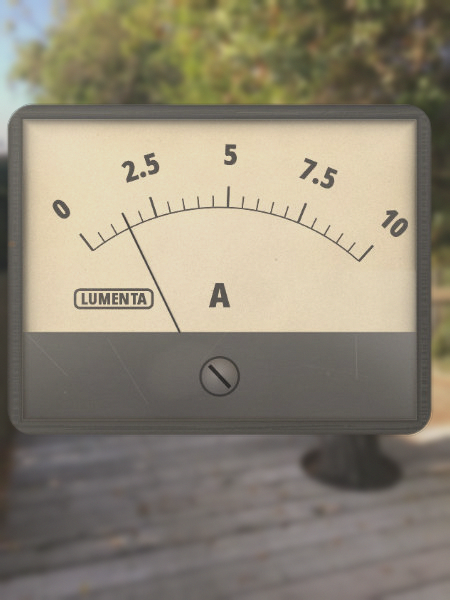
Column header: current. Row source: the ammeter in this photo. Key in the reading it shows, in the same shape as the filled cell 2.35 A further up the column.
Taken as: 1.5 A
